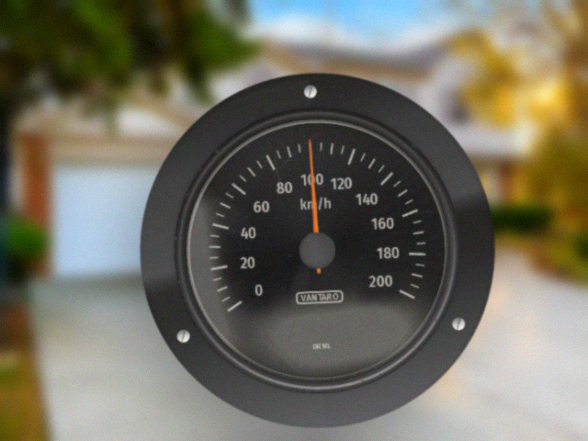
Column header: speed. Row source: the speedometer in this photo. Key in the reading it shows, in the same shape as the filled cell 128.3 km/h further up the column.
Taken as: 100 km/h
